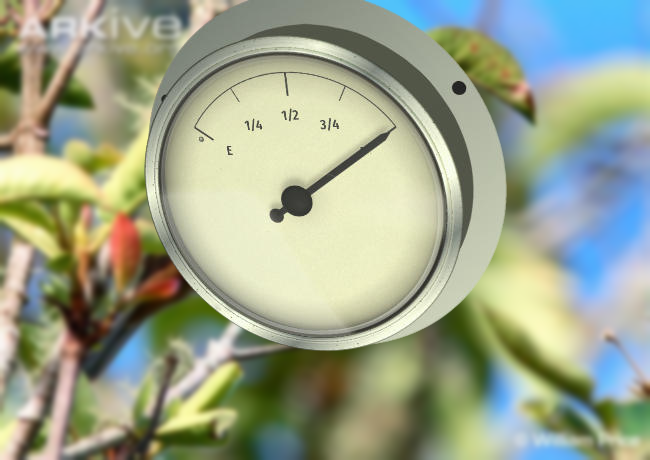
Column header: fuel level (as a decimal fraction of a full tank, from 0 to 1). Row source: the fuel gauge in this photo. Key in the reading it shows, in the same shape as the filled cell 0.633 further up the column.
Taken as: 1
